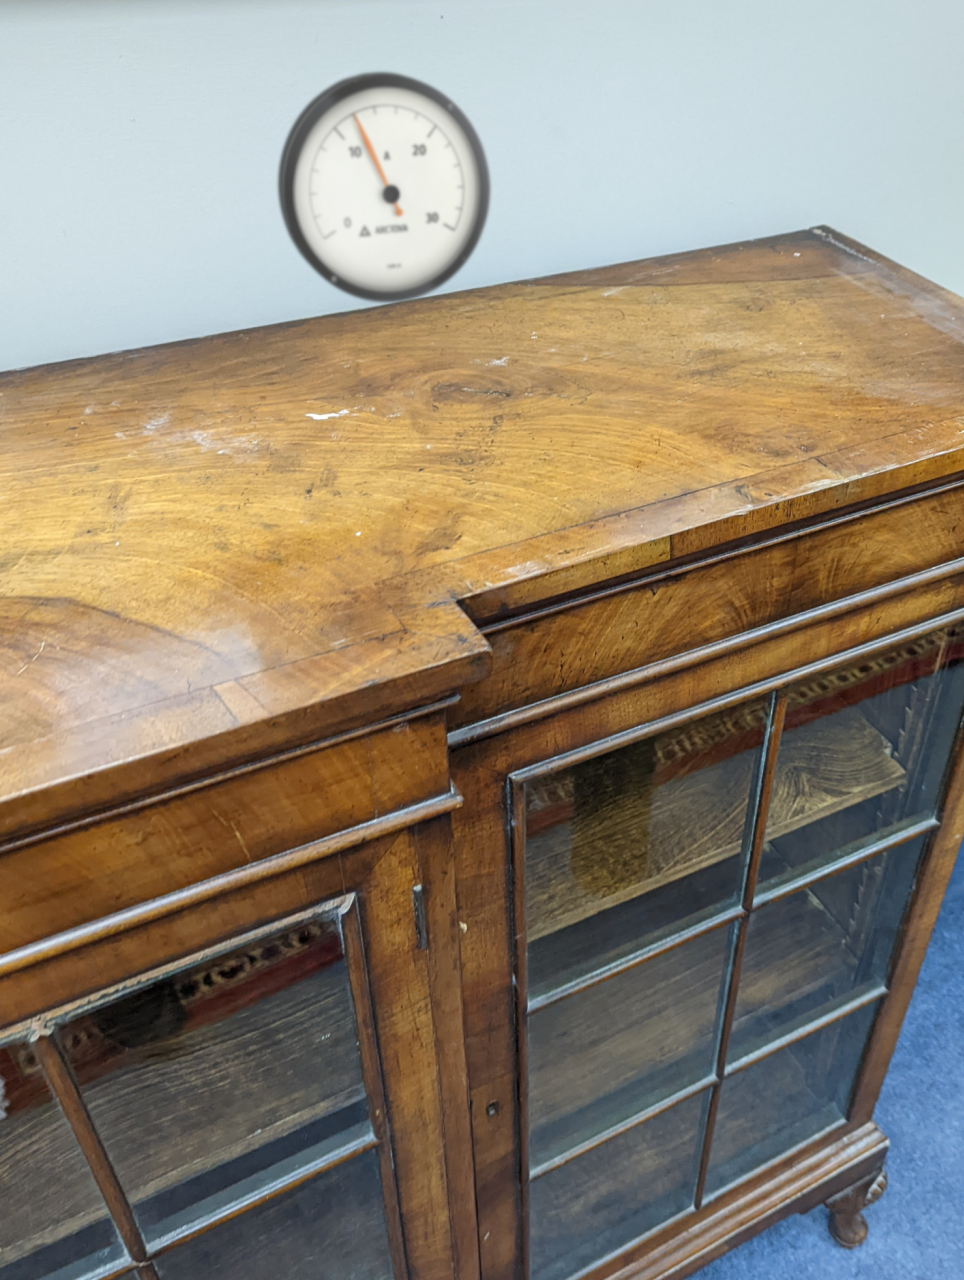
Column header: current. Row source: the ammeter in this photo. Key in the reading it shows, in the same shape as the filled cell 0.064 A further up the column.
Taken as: 12 A
